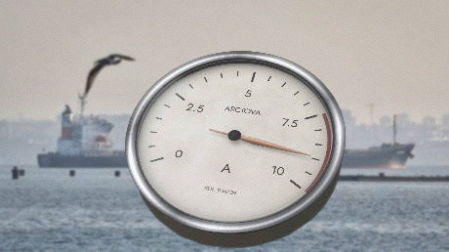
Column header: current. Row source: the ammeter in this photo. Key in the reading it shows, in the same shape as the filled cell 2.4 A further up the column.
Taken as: 9 A
